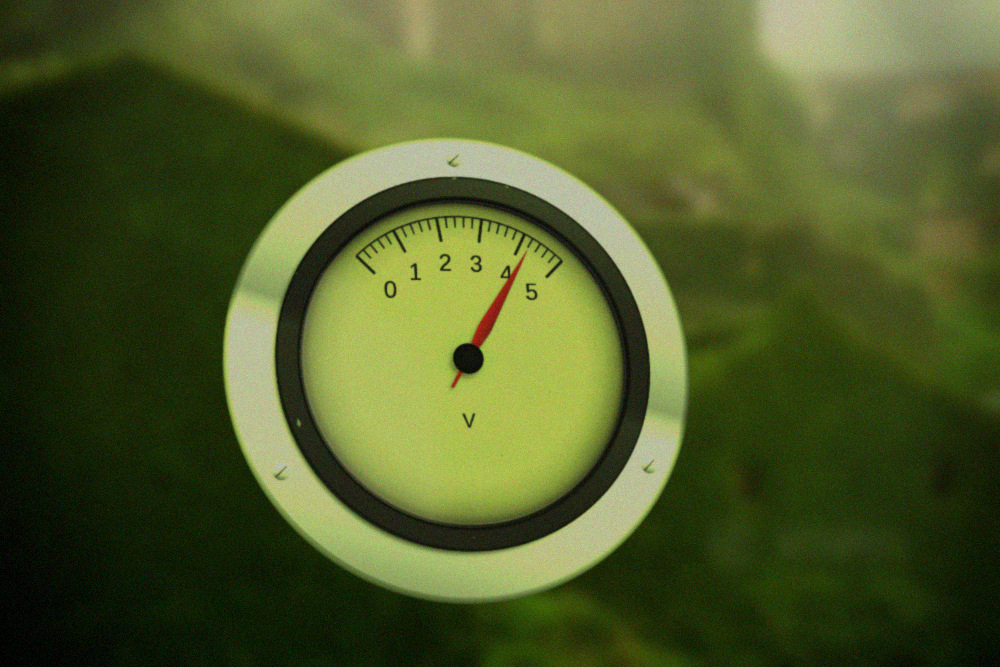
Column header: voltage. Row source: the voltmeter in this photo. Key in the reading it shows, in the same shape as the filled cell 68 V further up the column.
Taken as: 4.2 V
